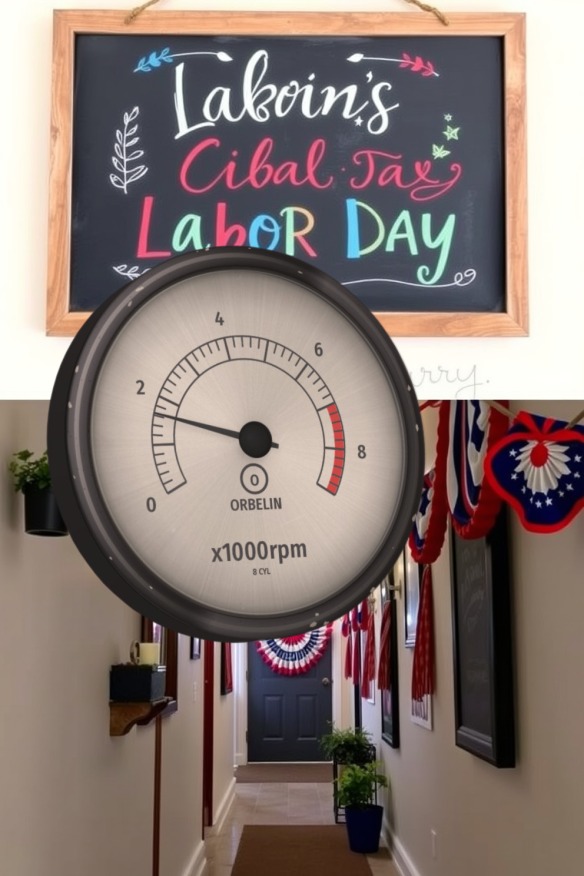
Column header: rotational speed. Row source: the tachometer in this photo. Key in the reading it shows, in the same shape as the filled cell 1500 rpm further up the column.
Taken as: 1600 rpm
